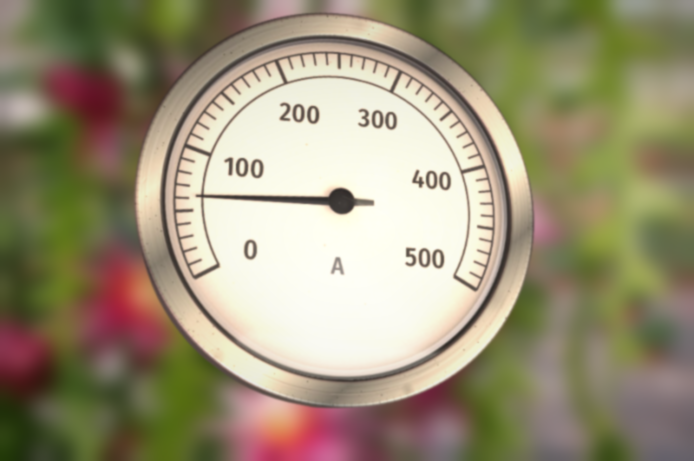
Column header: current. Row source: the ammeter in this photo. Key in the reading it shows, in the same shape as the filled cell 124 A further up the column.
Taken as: 60 A
